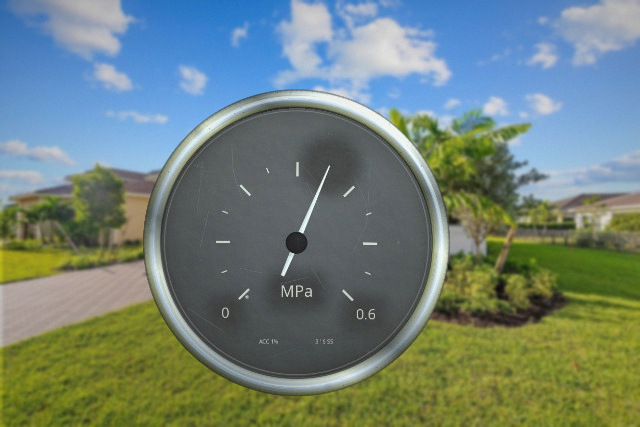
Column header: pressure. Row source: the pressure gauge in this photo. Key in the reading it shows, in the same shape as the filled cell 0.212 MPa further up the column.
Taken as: 0.35 MPa
